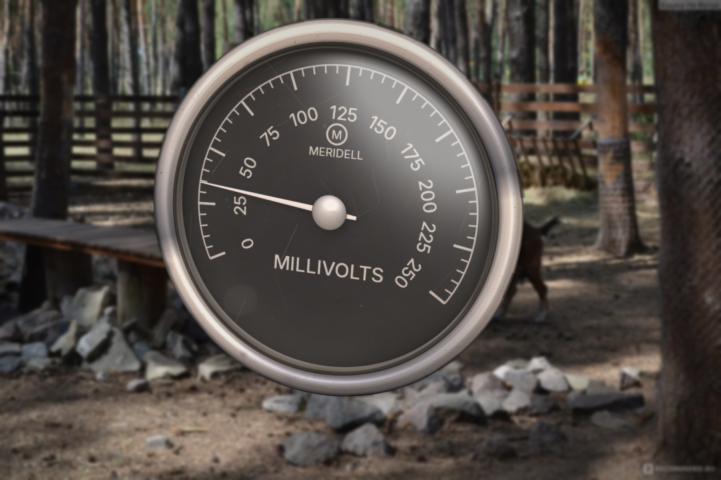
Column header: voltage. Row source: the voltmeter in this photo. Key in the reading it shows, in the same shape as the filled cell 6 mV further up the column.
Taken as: 35 mV
